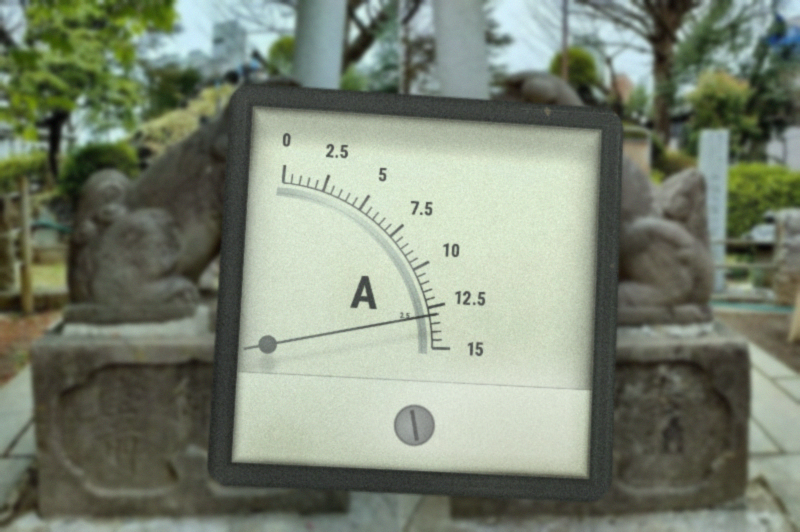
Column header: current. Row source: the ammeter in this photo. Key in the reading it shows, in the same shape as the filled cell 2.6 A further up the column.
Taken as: 13 A
